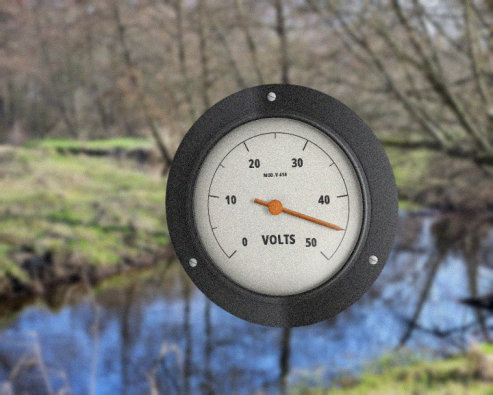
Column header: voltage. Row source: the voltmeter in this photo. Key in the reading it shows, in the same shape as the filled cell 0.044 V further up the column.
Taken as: 45 V
